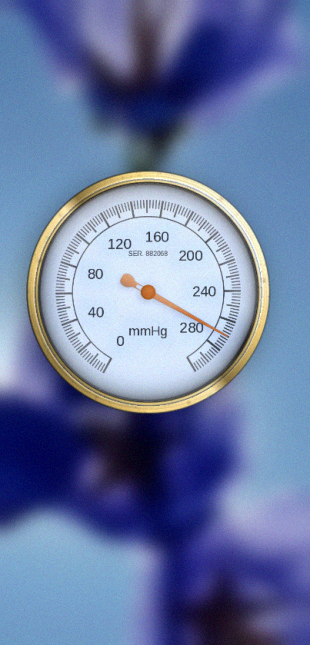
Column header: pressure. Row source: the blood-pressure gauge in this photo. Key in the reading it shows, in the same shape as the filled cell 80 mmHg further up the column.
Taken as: 270 mmHg
